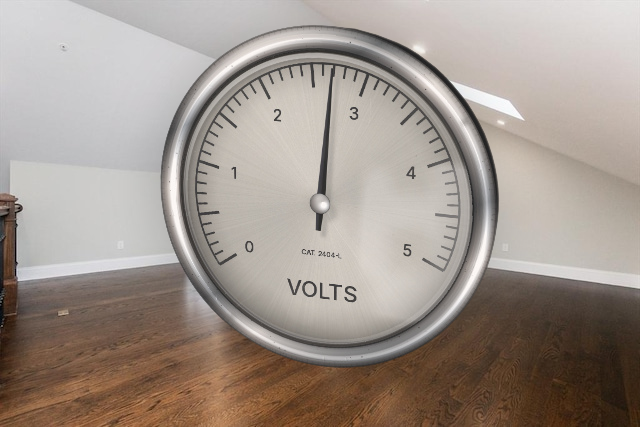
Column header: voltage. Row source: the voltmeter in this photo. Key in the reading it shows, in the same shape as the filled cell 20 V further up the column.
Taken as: 2.7 V
